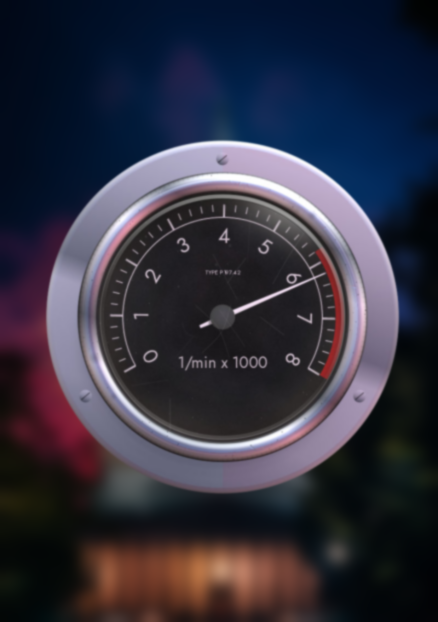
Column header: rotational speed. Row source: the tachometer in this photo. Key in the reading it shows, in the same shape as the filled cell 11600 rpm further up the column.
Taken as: 6200 rpm
